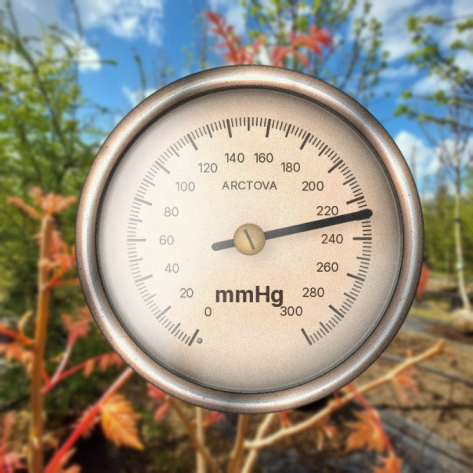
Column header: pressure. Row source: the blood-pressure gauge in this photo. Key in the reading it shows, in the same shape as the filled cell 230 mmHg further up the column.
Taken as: 228 mmHg
